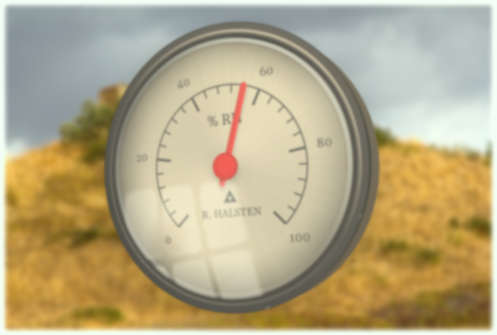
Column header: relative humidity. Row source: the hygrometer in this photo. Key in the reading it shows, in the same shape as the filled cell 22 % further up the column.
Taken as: 56 %
